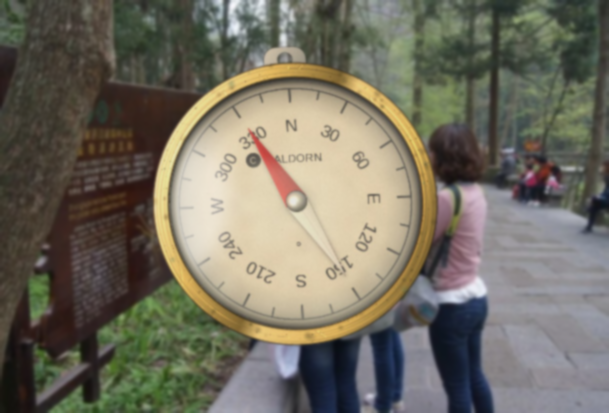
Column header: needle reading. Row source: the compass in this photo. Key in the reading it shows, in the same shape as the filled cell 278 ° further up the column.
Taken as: 330 °
